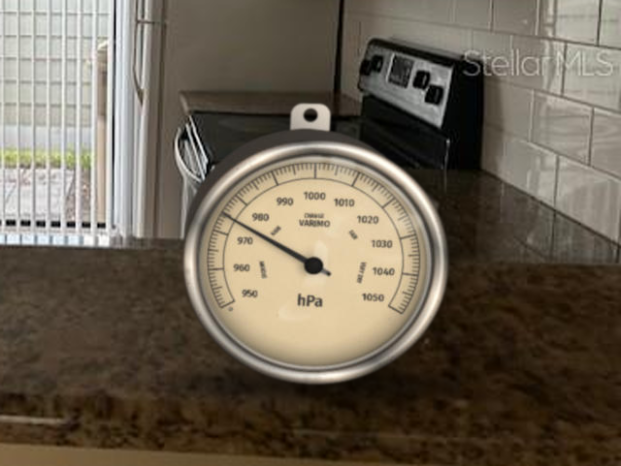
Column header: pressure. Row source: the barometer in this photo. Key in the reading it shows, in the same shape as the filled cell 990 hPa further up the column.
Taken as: 975 hPa
